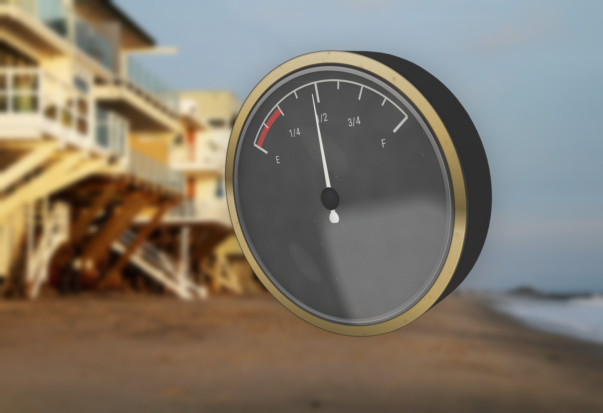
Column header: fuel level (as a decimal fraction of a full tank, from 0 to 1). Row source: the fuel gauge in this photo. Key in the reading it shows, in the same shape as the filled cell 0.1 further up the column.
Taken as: 0.5
